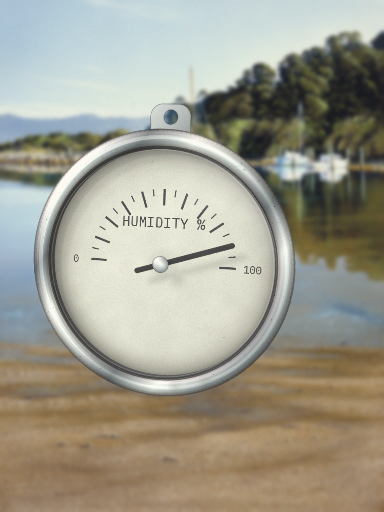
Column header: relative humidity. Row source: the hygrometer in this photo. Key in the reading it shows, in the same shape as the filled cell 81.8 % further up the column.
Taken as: 90 %
